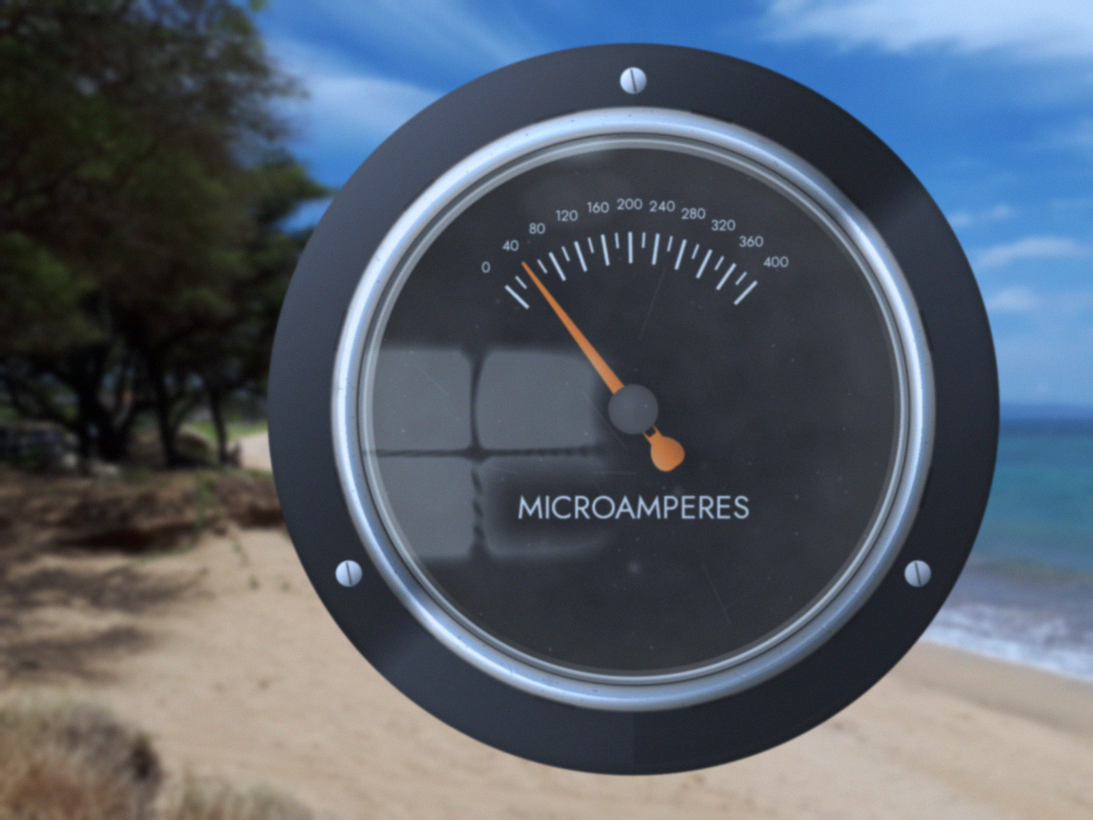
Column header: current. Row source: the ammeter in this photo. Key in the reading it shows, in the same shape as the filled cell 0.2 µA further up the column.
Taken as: 40 µA
